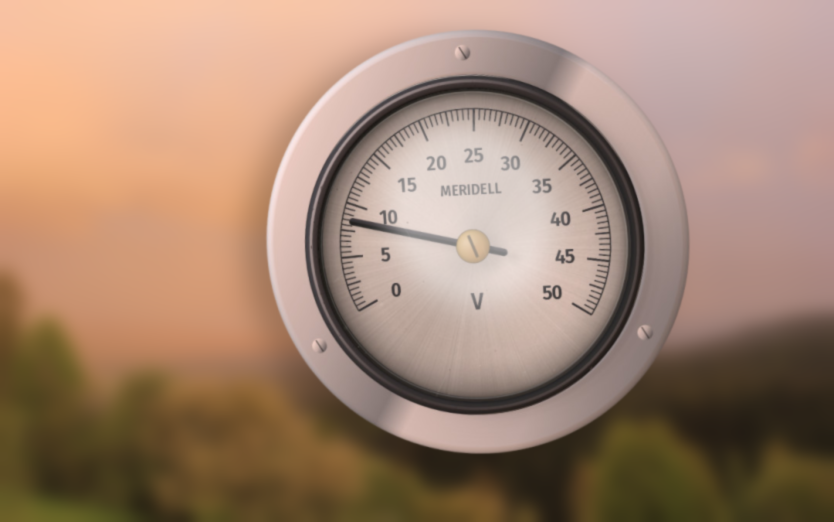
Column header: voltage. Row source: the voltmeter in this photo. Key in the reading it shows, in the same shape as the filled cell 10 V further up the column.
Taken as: 8.5 V
